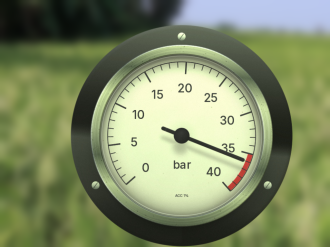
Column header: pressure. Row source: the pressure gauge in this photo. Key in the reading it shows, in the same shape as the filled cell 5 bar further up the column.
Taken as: 36 bar
